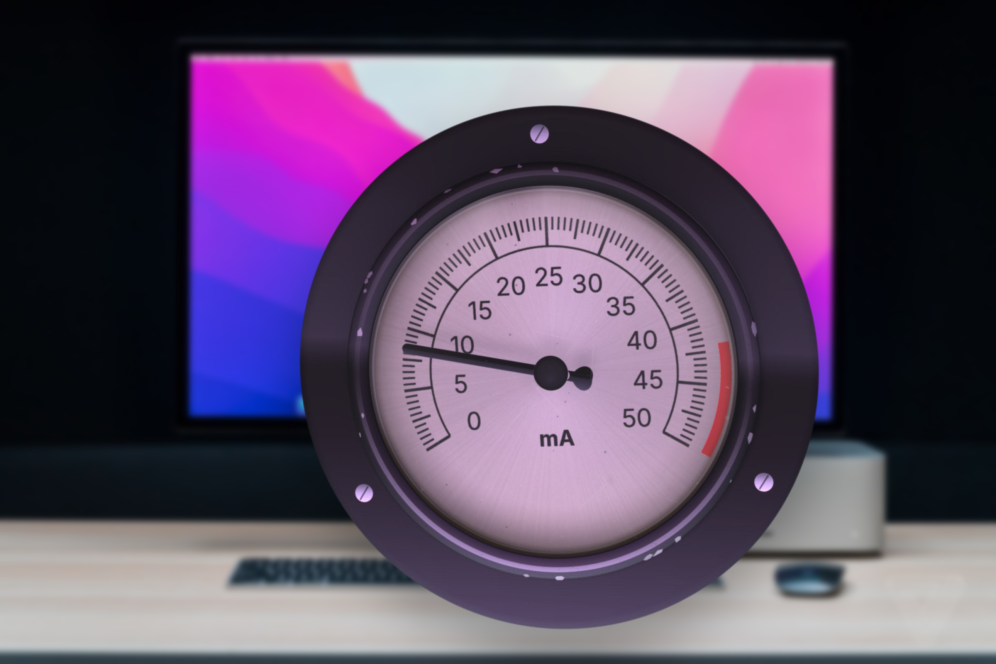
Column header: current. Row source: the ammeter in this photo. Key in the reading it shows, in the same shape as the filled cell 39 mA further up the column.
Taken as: 8.5 mA
